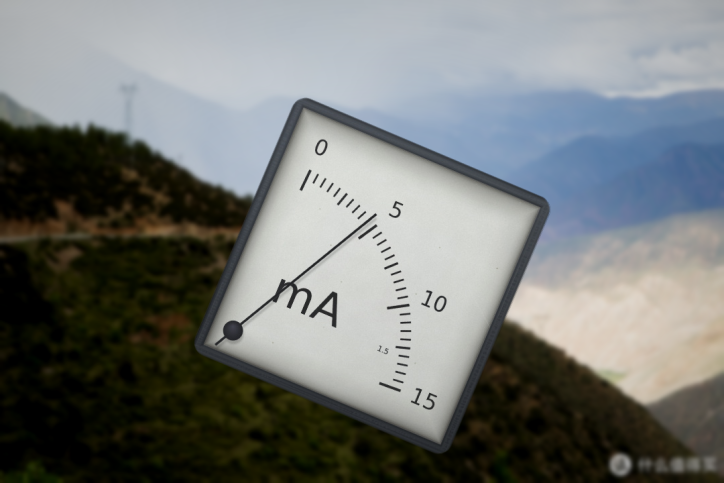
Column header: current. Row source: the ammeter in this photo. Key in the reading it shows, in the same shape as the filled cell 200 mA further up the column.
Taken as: 4.5 mA
